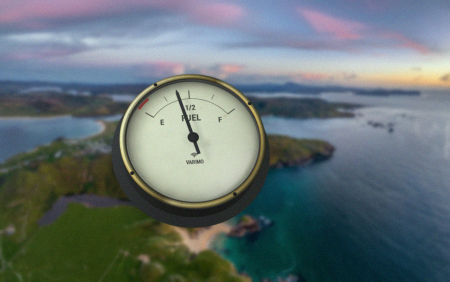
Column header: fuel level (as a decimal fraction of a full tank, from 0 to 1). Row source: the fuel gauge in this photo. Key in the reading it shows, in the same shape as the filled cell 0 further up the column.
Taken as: 0.375
